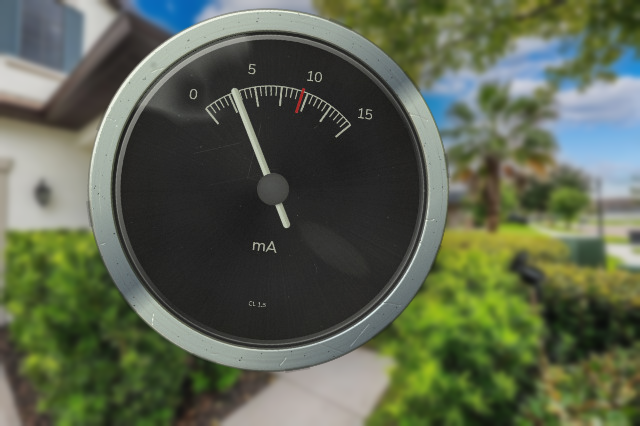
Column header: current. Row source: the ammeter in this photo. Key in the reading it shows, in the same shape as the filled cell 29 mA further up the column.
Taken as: 3 mA
